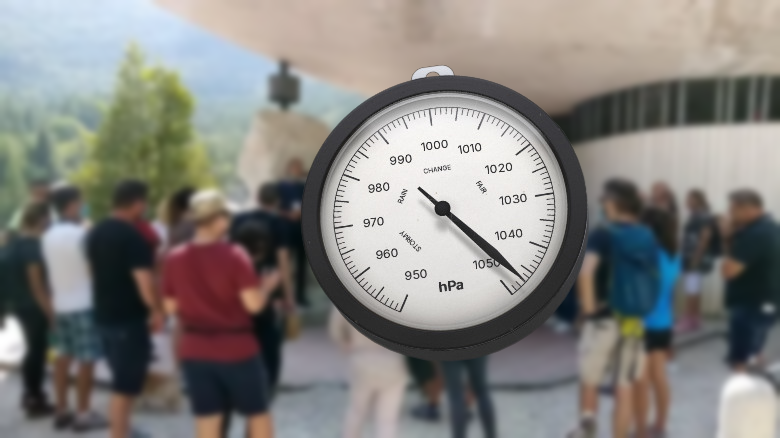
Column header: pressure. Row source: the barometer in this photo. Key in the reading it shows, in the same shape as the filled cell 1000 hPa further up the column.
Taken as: 1047 hPa
